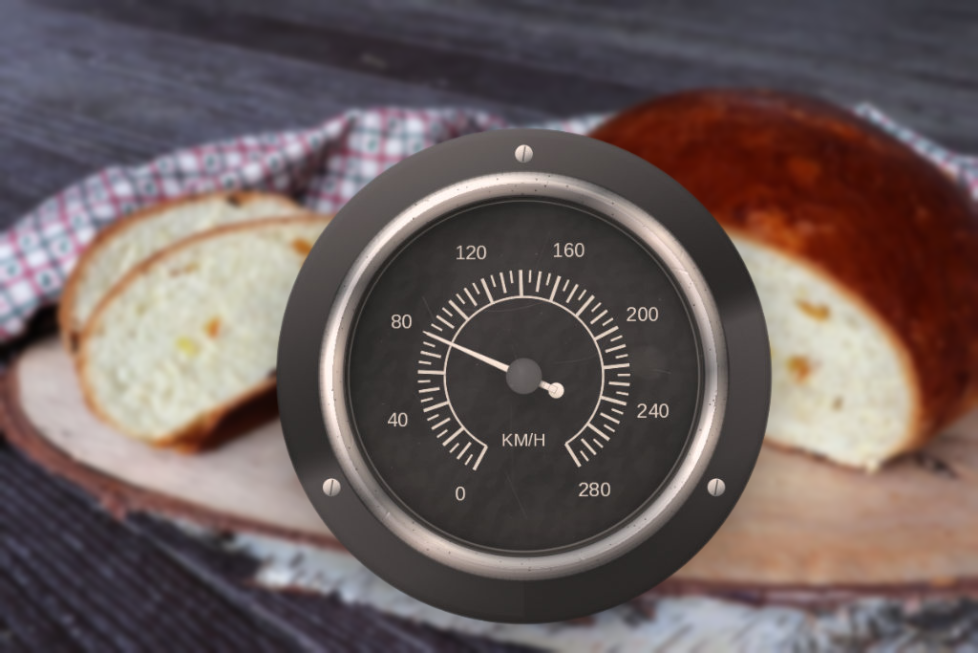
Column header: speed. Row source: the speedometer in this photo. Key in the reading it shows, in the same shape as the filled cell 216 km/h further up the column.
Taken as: 80 km/h
